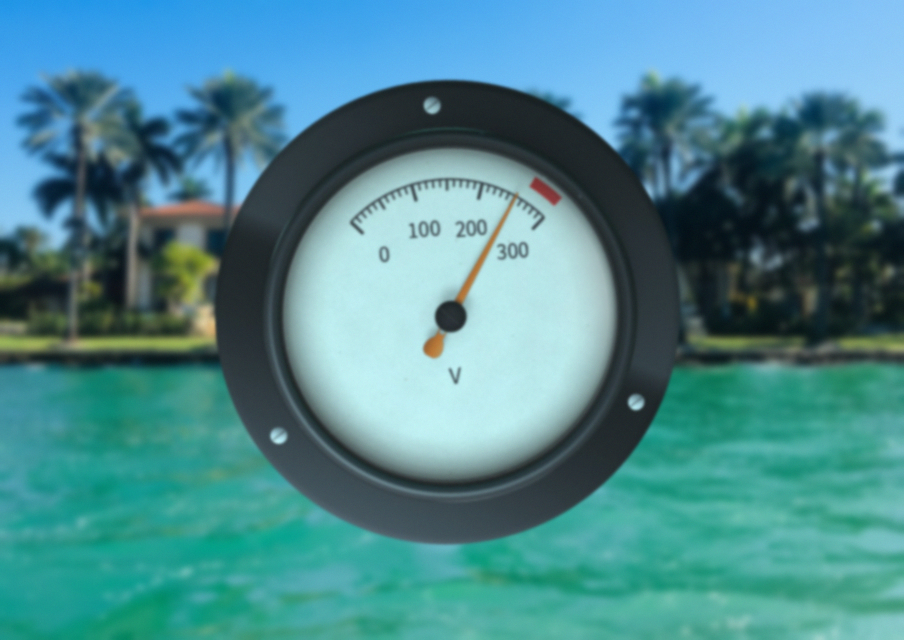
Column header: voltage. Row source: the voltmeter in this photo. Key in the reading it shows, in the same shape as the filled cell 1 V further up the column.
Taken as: 250 V
